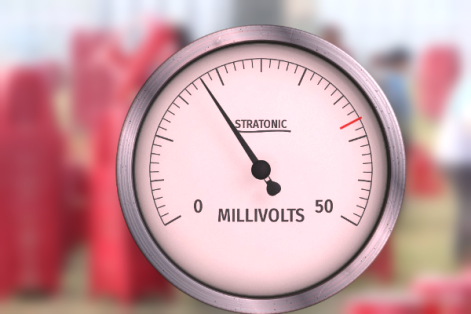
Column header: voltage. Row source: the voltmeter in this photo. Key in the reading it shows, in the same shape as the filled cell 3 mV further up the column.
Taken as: 18 mV
